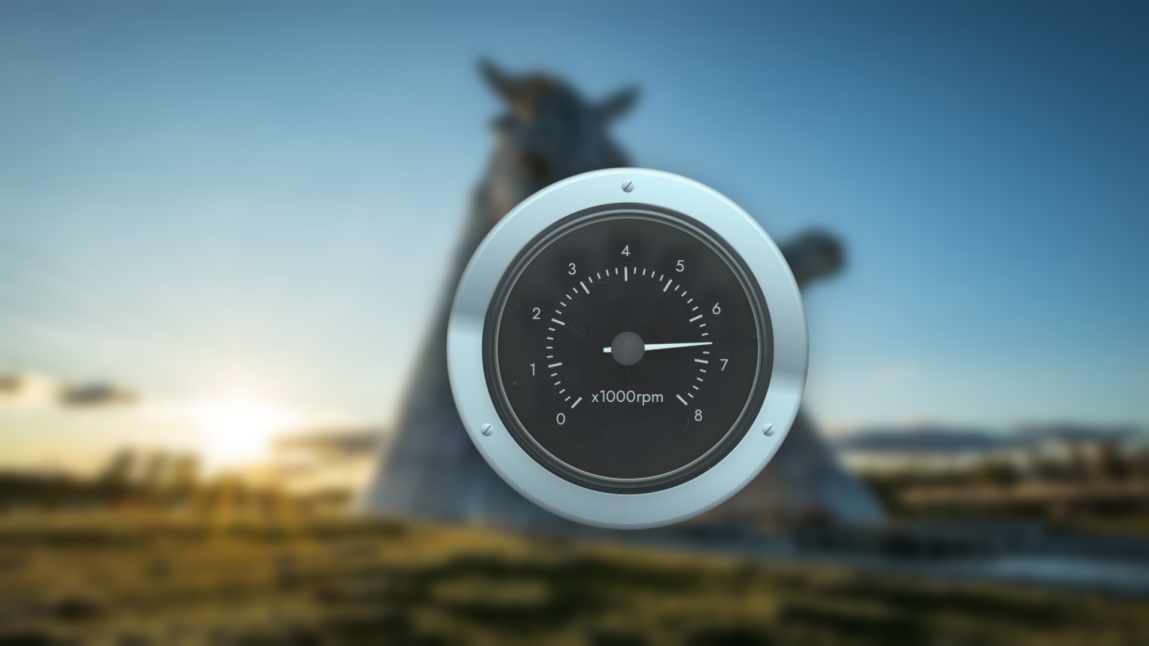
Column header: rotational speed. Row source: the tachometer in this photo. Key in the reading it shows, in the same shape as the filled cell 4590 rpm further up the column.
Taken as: 6600 rpm
